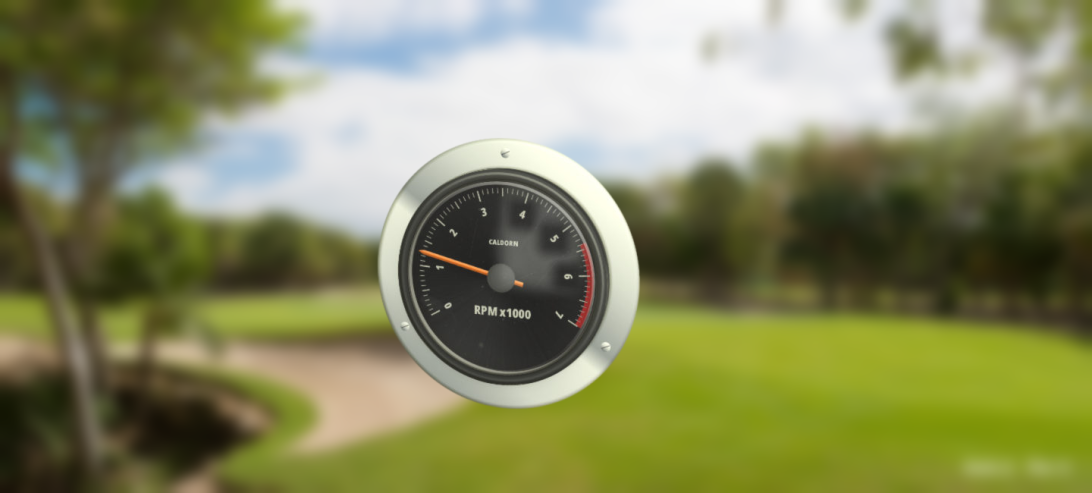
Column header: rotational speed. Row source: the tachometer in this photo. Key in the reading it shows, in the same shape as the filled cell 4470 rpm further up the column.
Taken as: 1300 rpm
